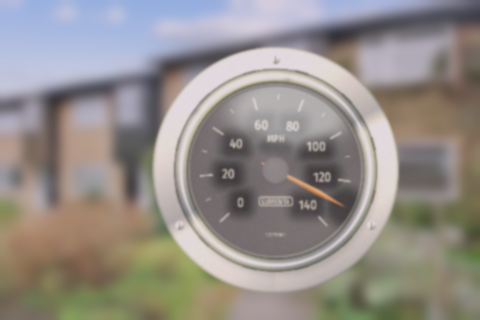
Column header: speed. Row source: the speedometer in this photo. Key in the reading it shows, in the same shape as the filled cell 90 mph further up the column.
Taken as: 130 mph
